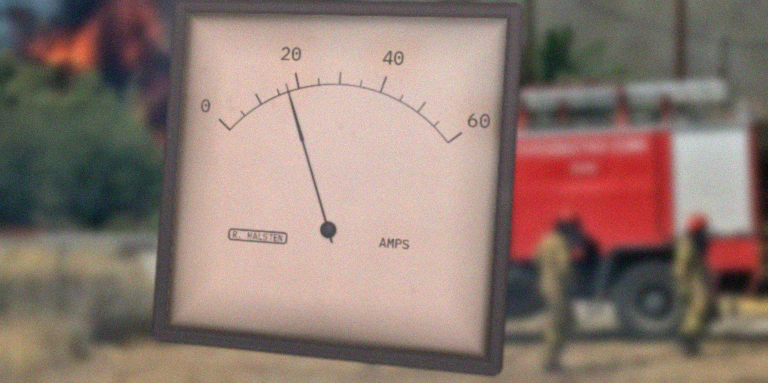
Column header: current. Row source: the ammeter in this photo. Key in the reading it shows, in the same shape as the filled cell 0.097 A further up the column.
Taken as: 17.5 A
